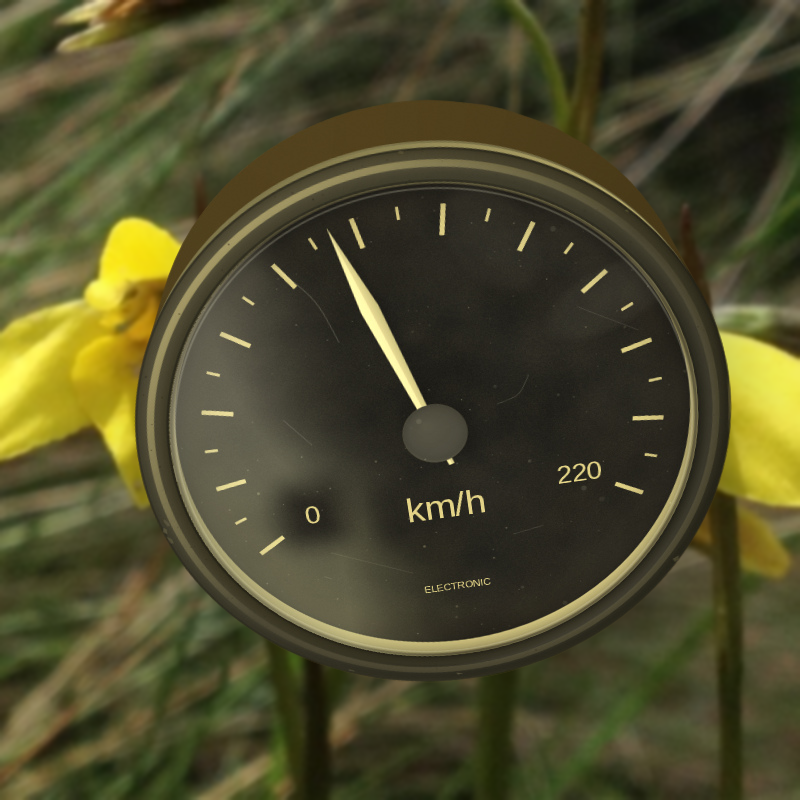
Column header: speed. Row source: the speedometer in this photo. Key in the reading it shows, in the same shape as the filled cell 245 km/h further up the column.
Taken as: 95 km/h
